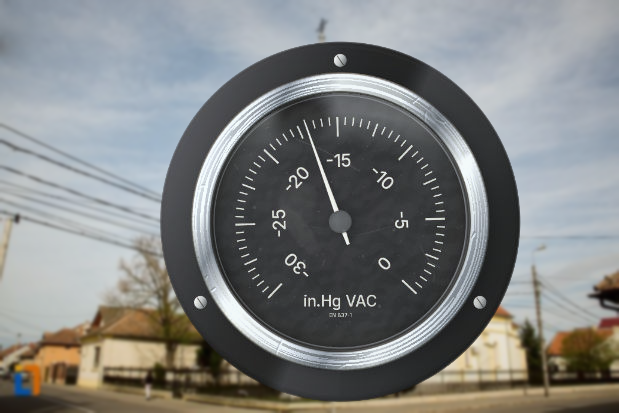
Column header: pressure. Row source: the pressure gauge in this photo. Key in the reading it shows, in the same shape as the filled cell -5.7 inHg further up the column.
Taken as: -17 inHg
